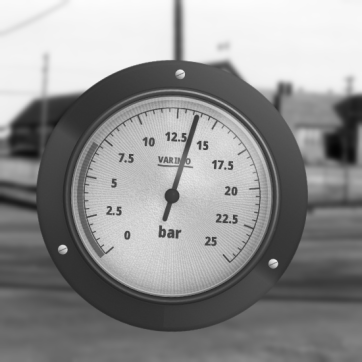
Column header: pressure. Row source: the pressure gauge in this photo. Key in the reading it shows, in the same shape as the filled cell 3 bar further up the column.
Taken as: 13.75 bar
